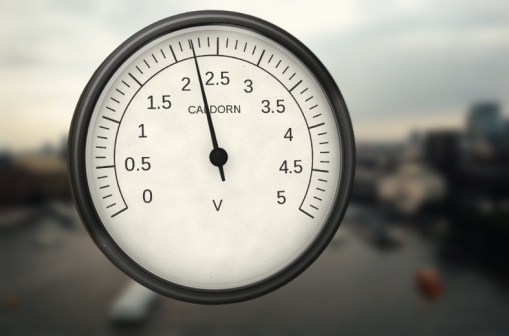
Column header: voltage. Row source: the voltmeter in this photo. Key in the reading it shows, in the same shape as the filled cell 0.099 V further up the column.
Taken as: 2.2 V
